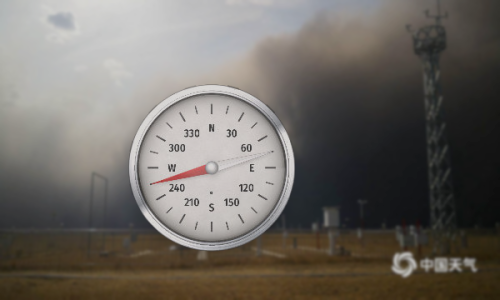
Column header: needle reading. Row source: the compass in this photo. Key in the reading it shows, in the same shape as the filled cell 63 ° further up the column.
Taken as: 255 °
